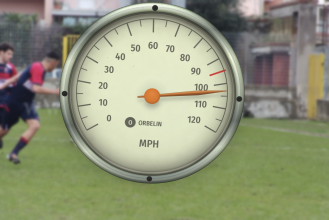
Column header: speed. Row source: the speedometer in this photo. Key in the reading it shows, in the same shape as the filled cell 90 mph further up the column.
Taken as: 102.5 mph
